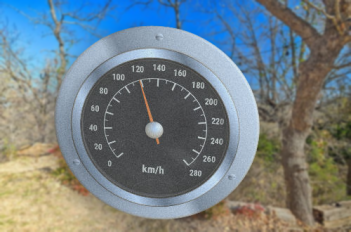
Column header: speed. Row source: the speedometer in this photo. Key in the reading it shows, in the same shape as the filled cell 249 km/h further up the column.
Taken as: 120 km/h
